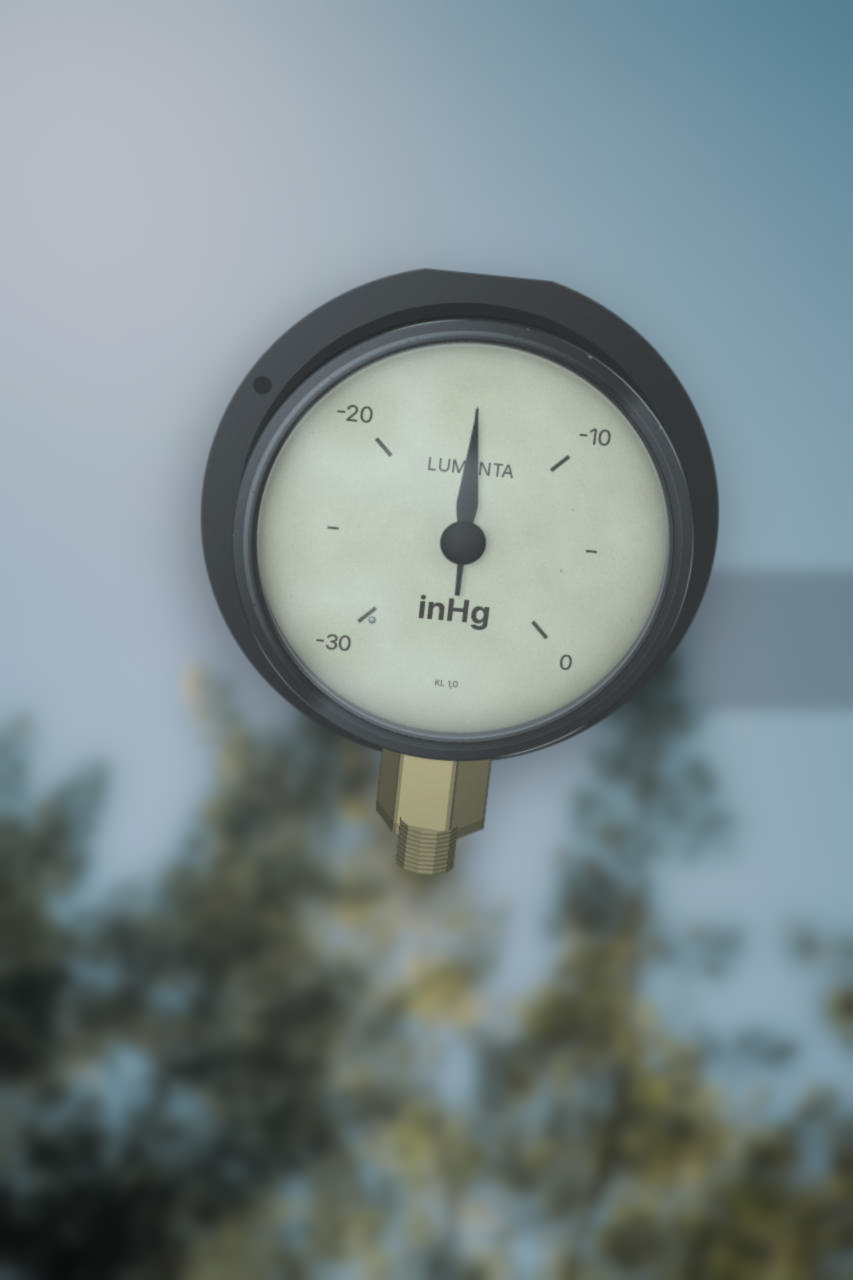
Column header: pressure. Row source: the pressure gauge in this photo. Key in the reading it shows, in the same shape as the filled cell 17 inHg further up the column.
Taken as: -15 inHg
